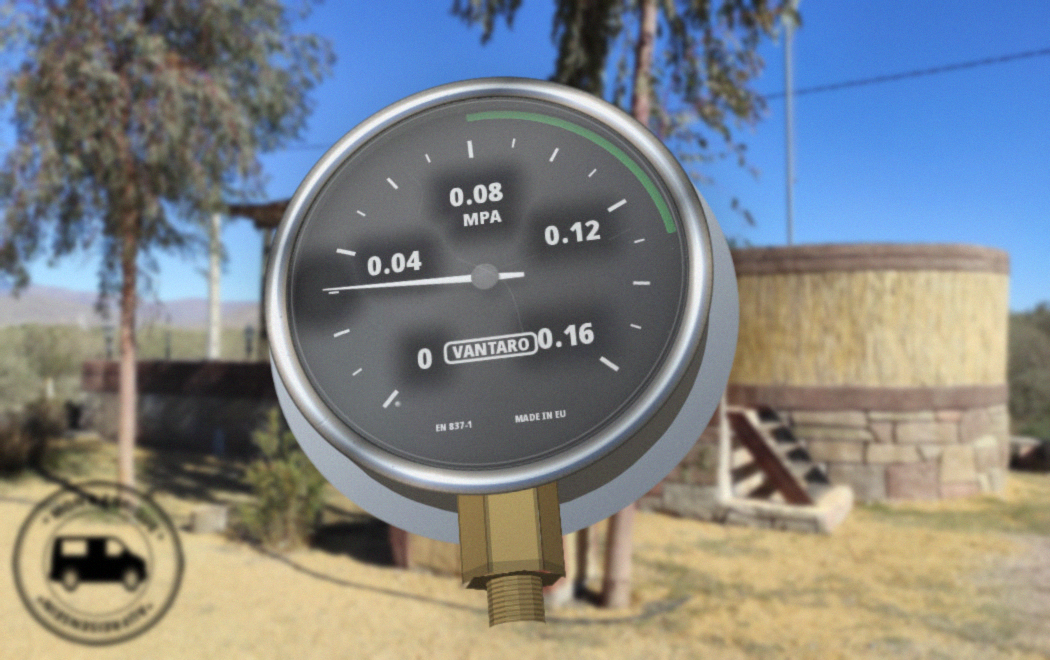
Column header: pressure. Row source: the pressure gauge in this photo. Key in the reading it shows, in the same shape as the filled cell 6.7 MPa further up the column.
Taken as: 0.03 MPa
